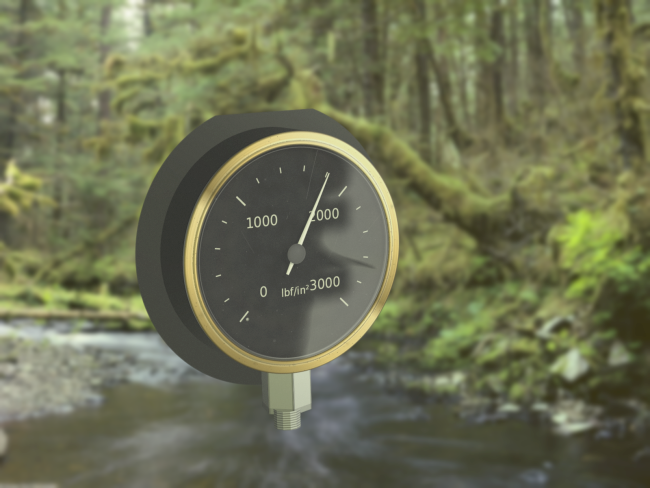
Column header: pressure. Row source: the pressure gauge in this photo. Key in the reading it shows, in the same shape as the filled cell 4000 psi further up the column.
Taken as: 1800 psi
